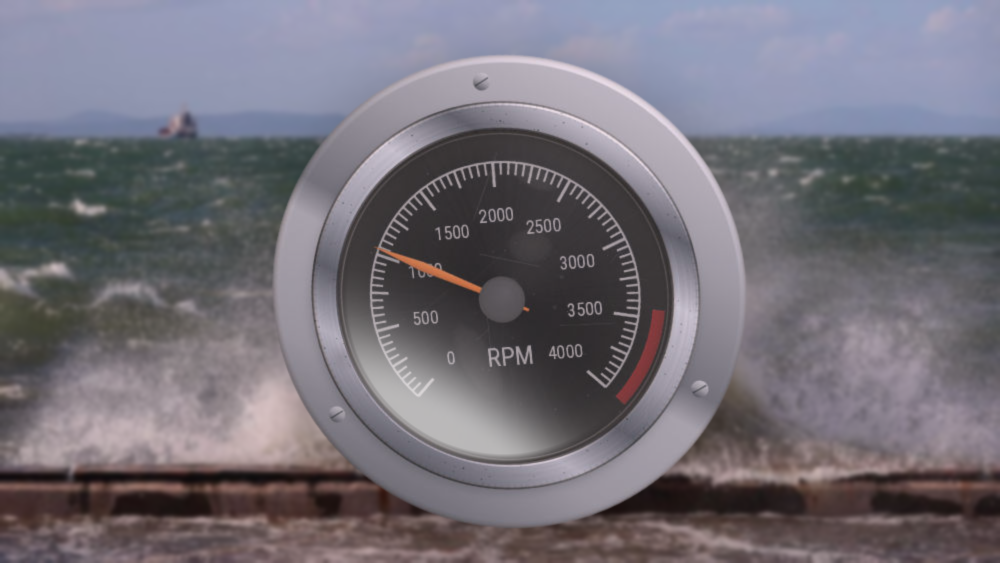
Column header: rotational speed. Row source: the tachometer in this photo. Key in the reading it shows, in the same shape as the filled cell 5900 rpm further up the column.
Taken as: 1050 rpm
